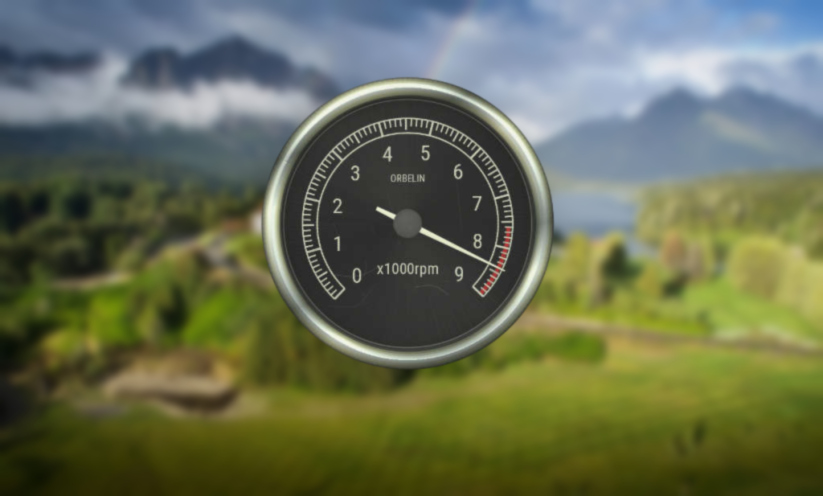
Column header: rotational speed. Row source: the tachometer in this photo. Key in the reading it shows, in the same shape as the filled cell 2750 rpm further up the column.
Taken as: 8400 rpm
